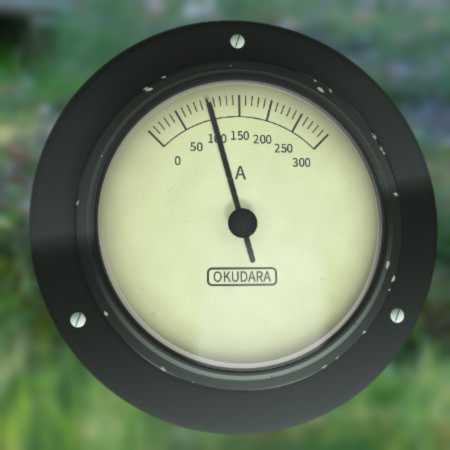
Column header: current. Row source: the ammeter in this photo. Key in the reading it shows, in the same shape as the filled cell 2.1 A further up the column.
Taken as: 100 A
